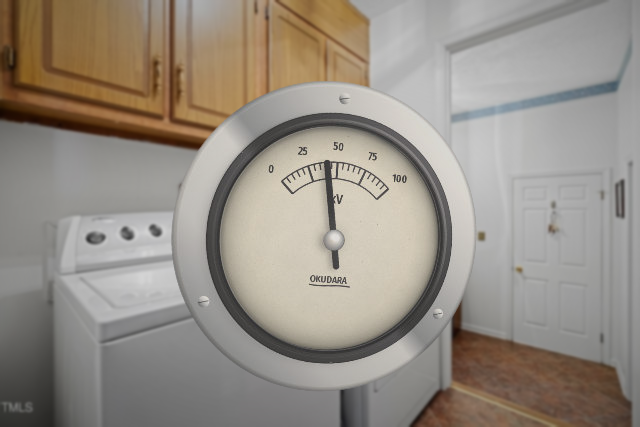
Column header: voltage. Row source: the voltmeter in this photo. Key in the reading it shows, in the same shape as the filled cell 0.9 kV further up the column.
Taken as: 40 kV
